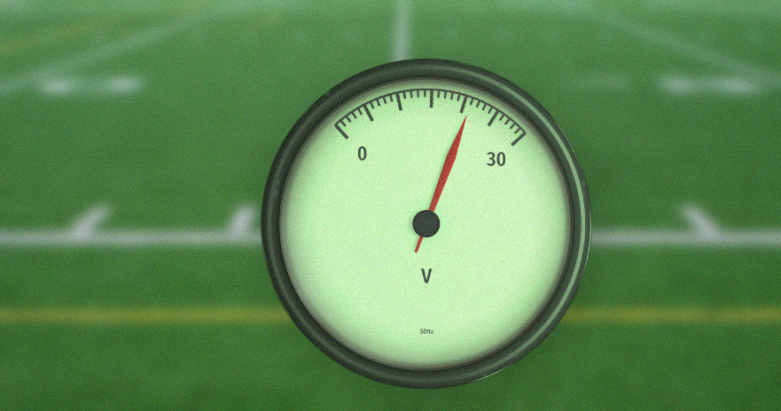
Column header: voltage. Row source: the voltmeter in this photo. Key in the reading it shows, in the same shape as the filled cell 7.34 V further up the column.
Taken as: 21 V
